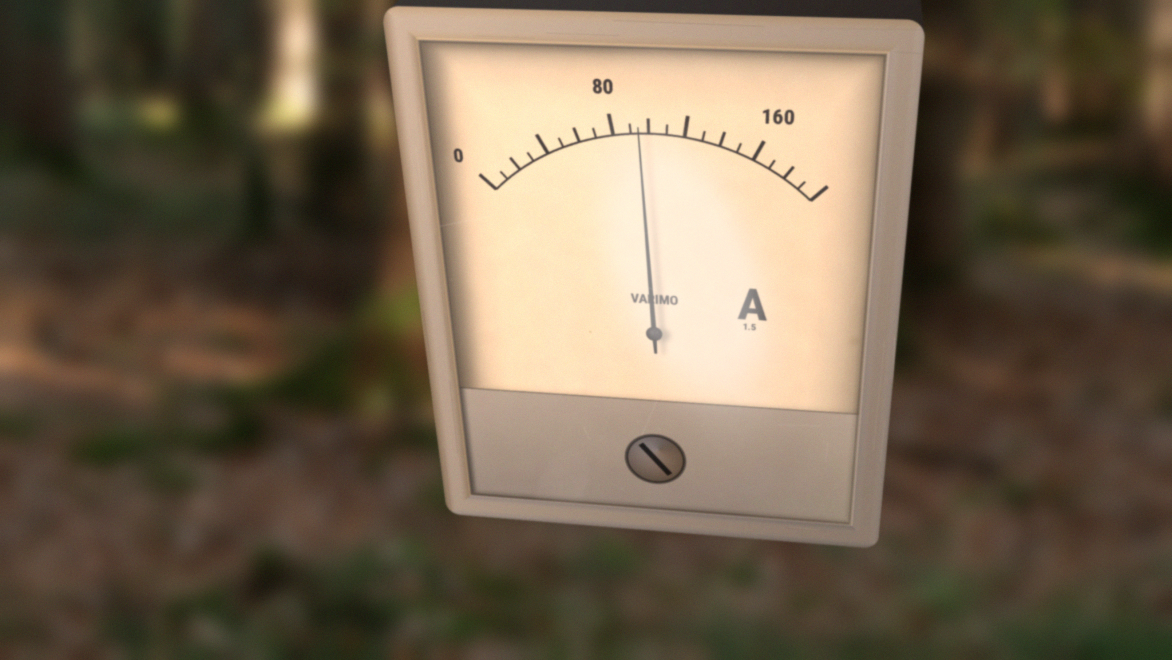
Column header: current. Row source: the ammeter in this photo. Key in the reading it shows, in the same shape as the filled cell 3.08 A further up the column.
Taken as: 95 A
